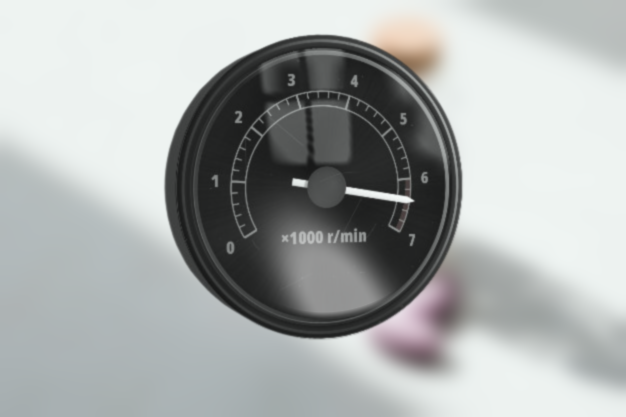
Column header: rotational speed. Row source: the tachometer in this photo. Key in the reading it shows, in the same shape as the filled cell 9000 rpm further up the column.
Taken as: 6400 rpm
